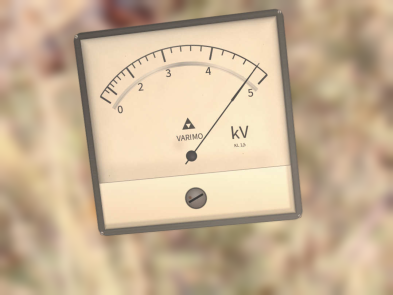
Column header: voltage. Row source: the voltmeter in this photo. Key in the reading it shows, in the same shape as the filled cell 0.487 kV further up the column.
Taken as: 4.8 kV
